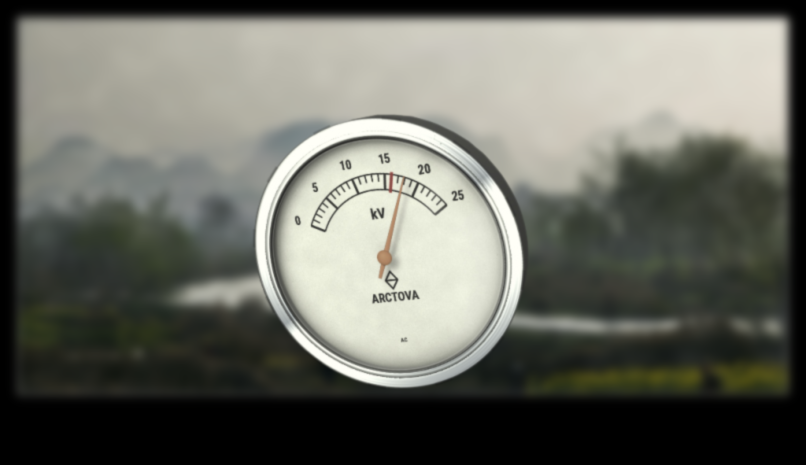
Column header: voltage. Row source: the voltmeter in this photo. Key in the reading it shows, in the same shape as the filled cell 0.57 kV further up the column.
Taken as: 18 kV
